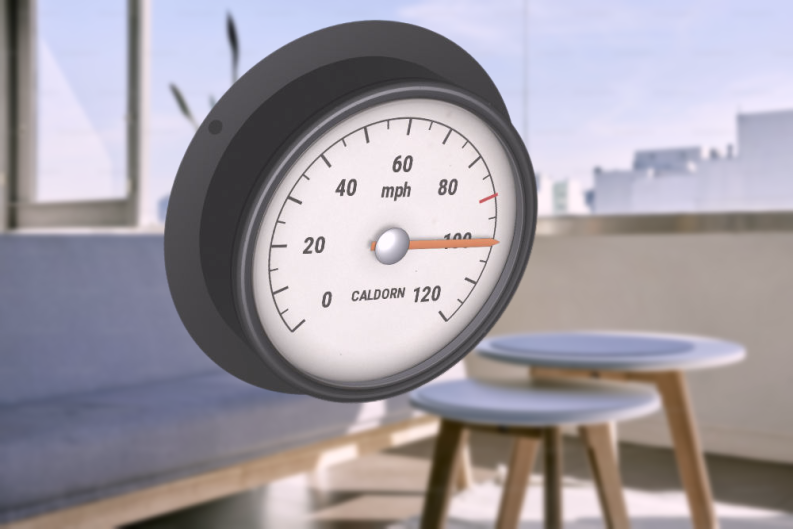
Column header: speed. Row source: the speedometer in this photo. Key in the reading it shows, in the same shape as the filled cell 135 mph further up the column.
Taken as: 100 mph
